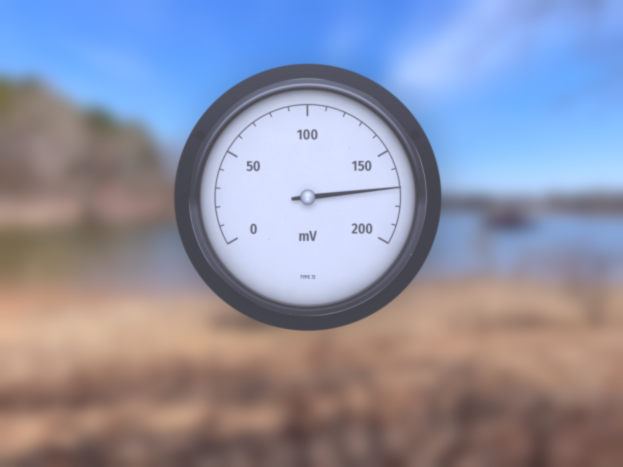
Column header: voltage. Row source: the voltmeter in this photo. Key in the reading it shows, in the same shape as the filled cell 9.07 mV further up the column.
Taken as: 170 mV
